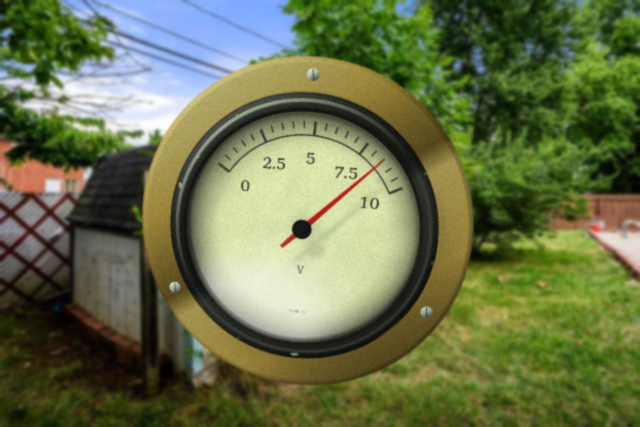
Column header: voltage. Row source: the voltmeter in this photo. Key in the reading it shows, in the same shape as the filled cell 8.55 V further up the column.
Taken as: 8.5 V
